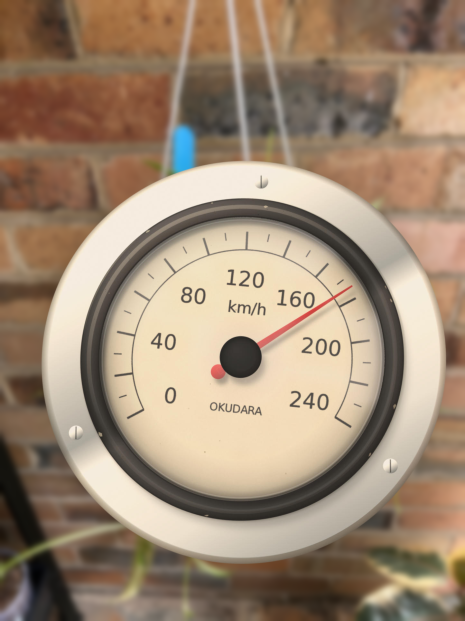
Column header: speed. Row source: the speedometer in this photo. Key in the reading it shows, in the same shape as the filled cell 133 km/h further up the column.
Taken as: 175 km/h
